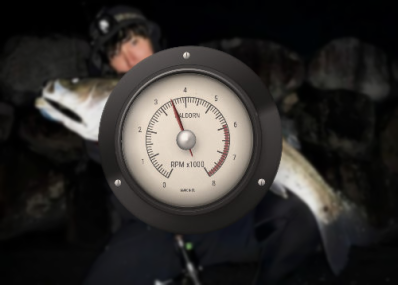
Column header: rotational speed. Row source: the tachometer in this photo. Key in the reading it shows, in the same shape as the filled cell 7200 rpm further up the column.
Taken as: 3500 rpm
